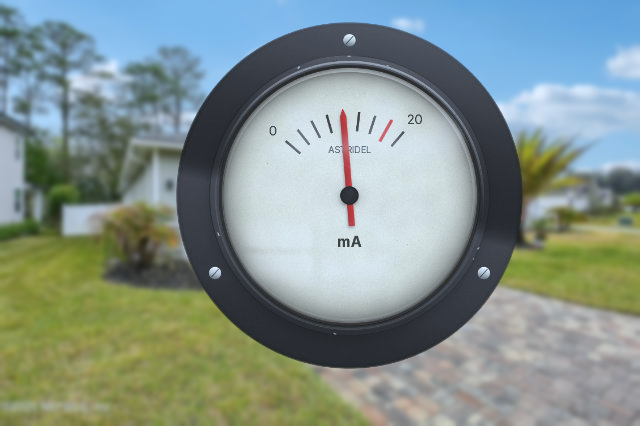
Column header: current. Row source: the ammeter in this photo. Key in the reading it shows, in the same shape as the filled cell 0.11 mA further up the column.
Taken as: 10 mA
